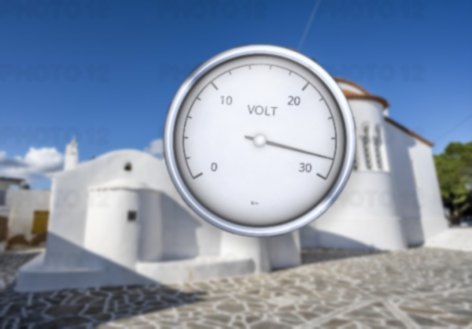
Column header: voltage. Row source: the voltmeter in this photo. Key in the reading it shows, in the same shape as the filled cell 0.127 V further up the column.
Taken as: 28 V
